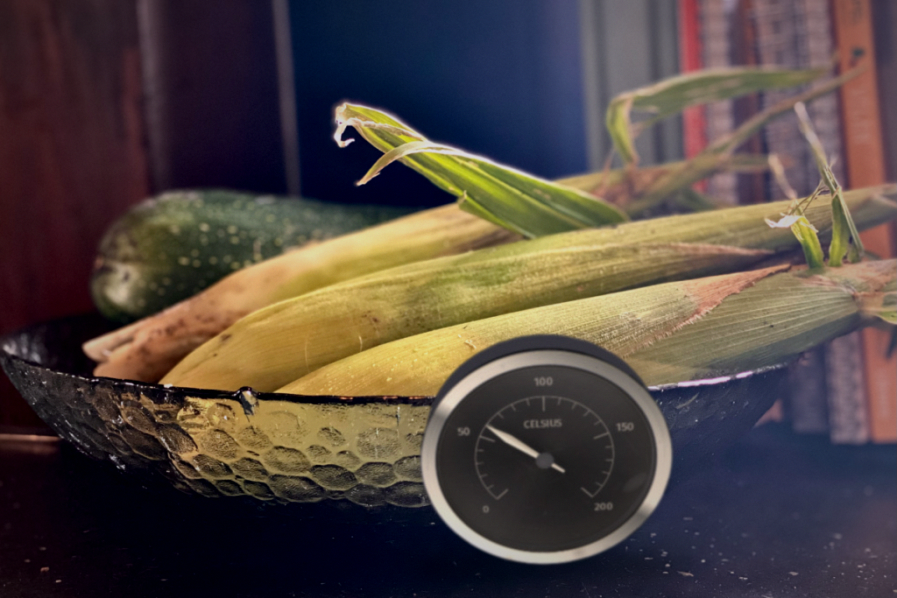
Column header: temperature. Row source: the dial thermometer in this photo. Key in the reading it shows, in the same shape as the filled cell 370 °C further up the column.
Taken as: 60 °C
